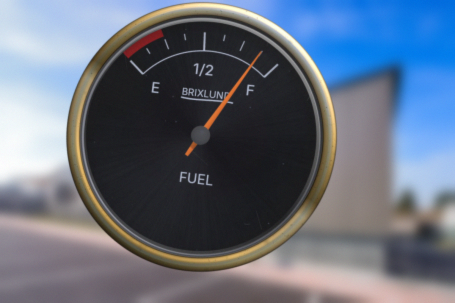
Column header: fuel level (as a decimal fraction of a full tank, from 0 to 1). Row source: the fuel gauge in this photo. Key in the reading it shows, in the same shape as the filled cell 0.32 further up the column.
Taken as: 0.875
